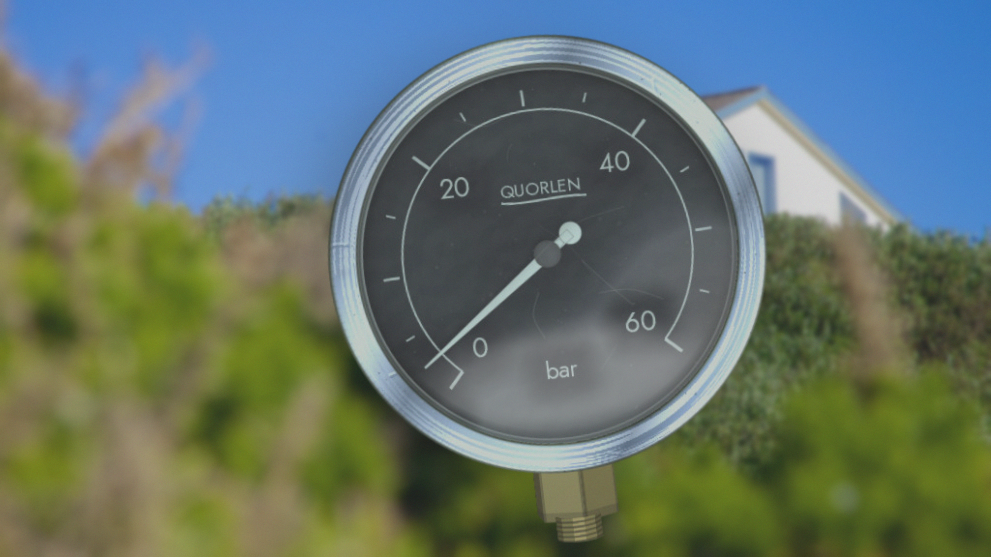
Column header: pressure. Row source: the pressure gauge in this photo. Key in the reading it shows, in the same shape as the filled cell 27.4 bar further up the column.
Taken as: 2.5 bar
